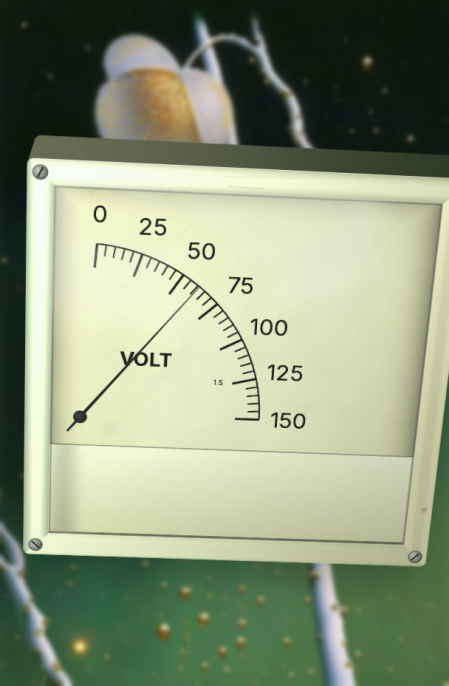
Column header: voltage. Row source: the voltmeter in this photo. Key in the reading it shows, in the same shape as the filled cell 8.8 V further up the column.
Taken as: 60 V
